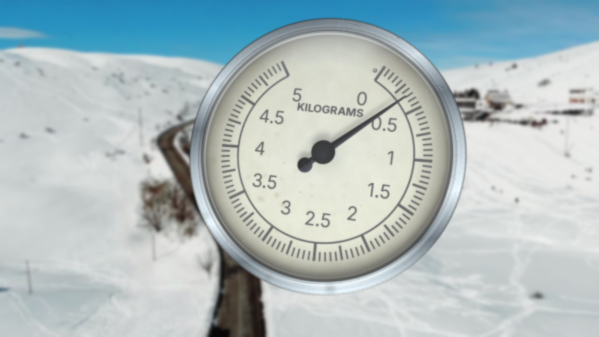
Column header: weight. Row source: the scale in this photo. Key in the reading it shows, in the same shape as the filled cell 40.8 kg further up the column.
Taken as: 0.35 kg
